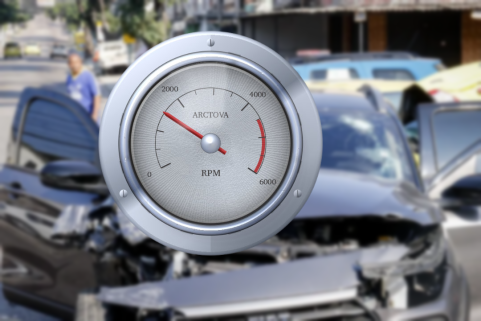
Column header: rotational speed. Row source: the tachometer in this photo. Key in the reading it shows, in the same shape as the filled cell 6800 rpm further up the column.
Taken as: 1500 rpm
